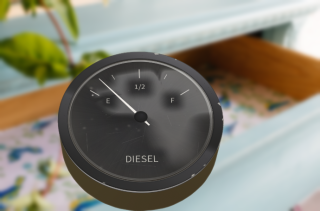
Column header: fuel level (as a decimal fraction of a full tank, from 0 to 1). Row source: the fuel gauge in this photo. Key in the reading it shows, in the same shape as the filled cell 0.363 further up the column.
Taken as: 0.125
